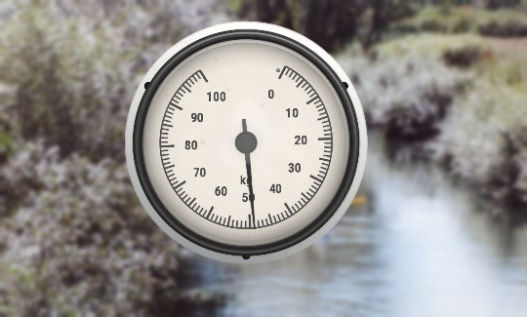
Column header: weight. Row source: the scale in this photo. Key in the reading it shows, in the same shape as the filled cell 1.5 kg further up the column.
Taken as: 49 kg
